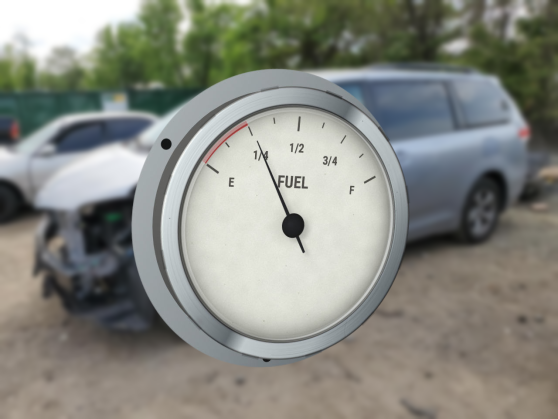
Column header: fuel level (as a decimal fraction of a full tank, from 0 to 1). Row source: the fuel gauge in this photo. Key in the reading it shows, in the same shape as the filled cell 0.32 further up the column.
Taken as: 0.25
